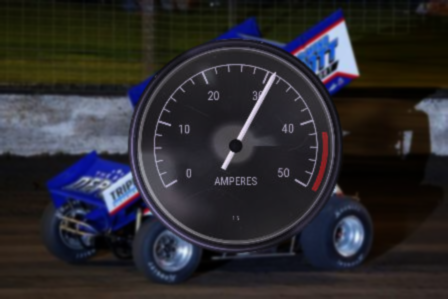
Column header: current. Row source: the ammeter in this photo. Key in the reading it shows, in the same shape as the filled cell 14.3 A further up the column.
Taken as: 31 A
